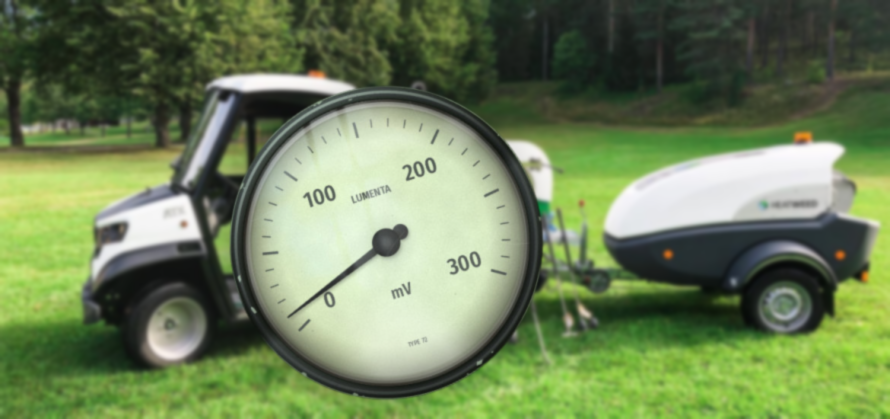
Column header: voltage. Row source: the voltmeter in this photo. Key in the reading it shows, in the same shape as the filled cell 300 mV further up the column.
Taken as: 10 mV
